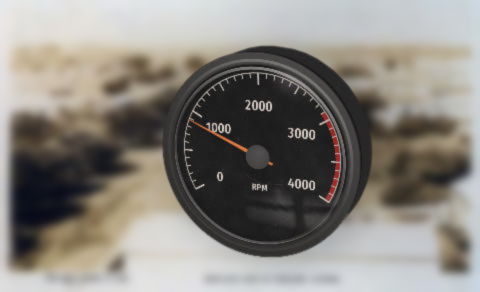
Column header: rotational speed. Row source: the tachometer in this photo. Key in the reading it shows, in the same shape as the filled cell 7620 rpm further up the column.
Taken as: 900 rpm
